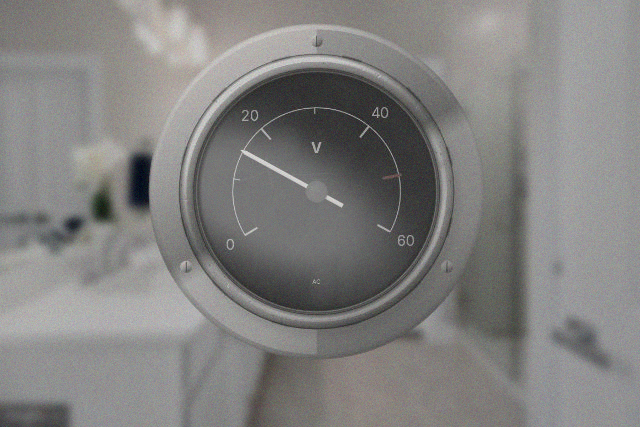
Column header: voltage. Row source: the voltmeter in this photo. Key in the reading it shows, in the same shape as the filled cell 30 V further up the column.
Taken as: 15 V
